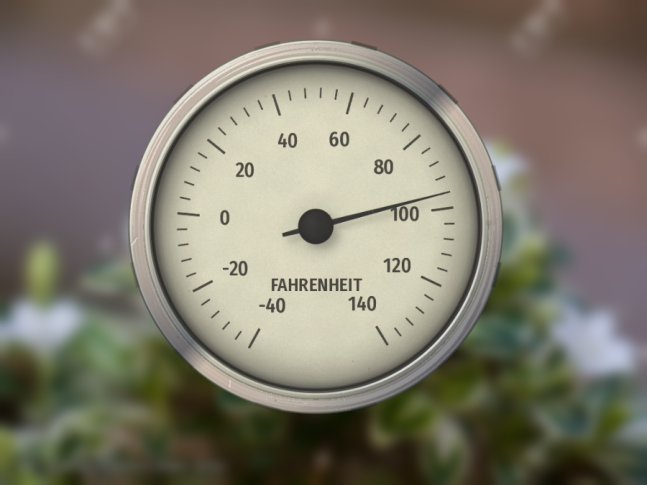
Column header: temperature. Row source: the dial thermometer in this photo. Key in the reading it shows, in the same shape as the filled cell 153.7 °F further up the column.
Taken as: 96 °F
